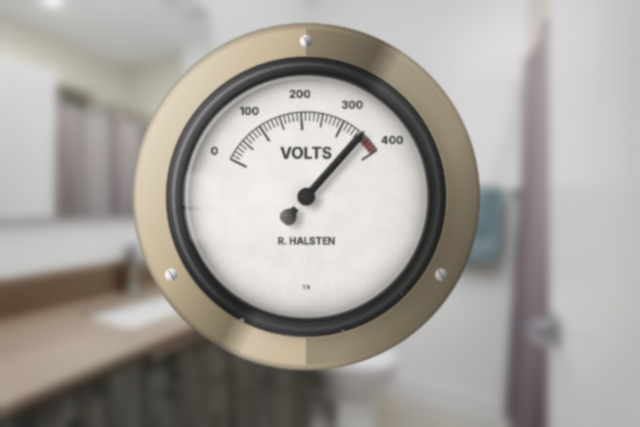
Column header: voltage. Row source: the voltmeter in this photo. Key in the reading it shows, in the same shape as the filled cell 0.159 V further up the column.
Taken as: 350 V
